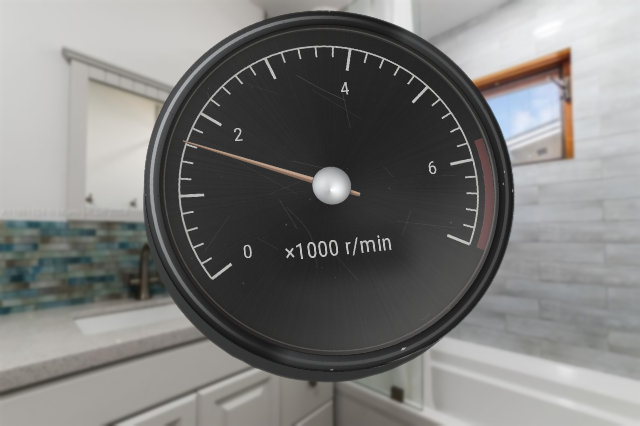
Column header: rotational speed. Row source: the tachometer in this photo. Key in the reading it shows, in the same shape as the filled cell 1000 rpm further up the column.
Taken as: 1600 rpm
